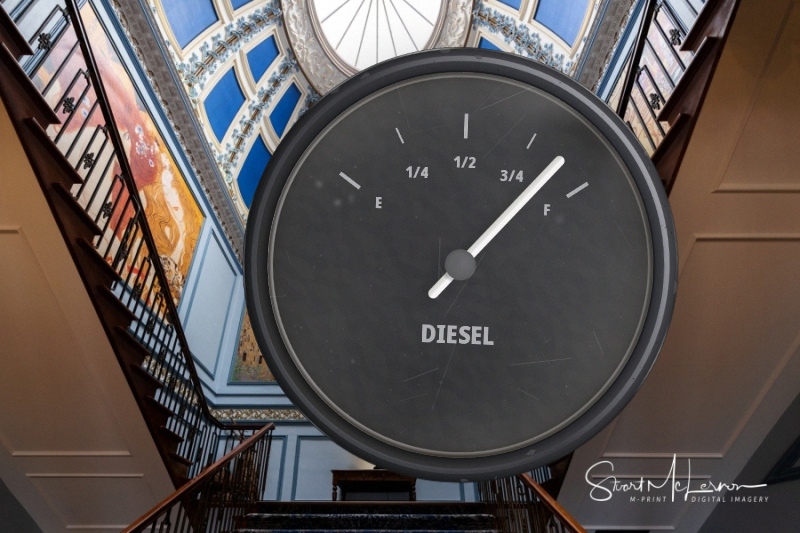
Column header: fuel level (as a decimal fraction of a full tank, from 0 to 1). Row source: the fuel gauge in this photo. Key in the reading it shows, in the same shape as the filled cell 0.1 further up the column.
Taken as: 0.875
